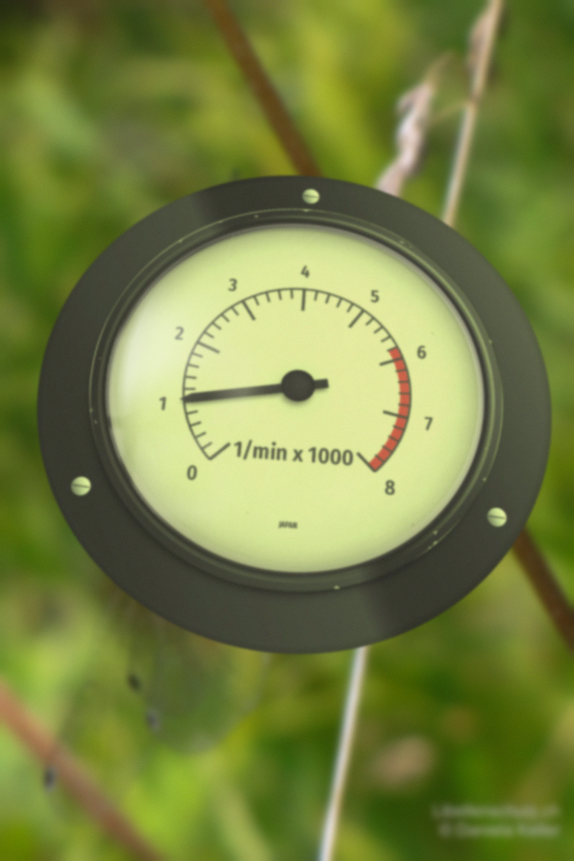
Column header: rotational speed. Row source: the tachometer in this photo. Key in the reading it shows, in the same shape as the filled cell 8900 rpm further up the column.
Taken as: 1000 rpm
